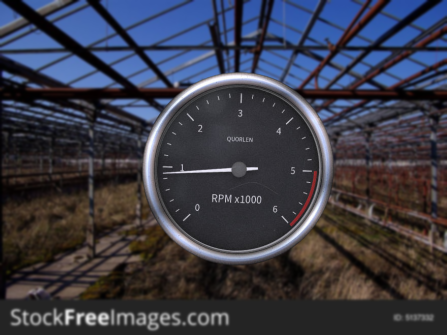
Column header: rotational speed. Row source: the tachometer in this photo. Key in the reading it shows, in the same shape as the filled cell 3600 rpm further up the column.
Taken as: 900 rpm
